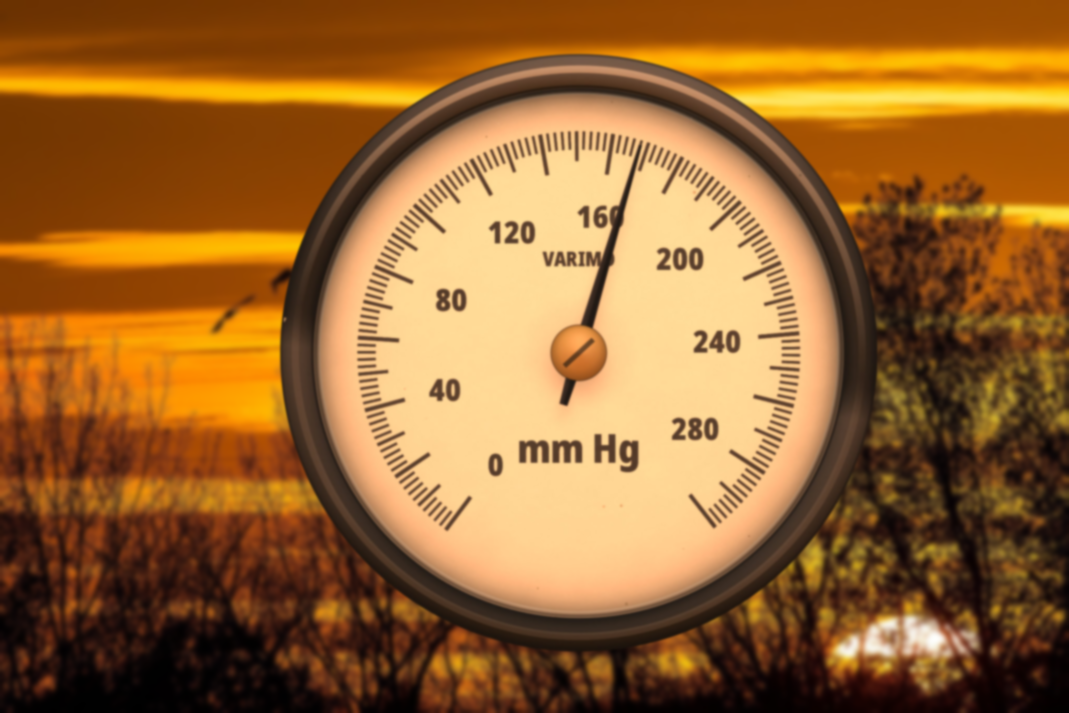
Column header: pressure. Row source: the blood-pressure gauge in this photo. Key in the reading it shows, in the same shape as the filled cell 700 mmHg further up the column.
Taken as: 168 mmHg
